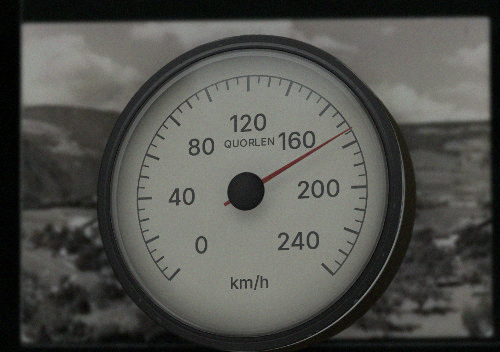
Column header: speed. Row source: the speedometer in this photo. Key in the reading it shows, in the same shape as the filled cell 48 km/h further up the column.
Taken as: 175 km/h
